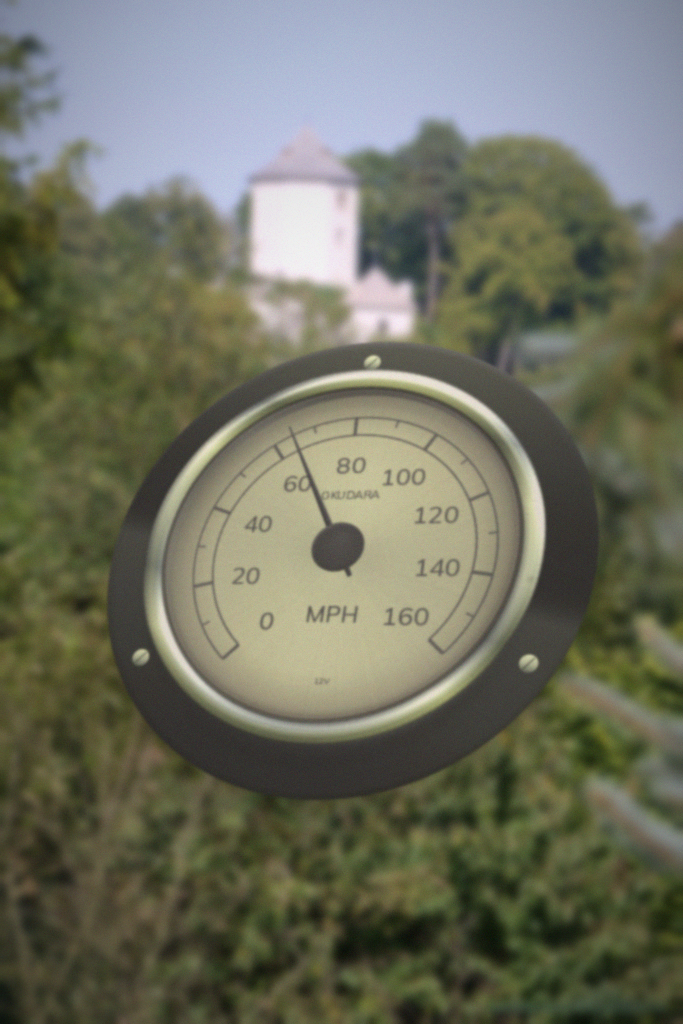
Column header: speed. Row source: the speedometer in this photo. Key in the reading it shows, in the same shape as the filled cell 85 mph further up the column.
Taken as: 65 mph
